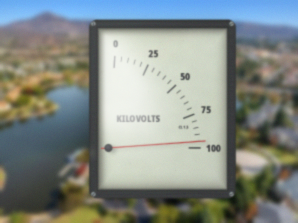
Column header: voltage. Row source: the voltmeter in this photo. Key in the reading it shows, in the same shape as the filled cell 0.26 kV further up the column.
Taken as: 95 kV
